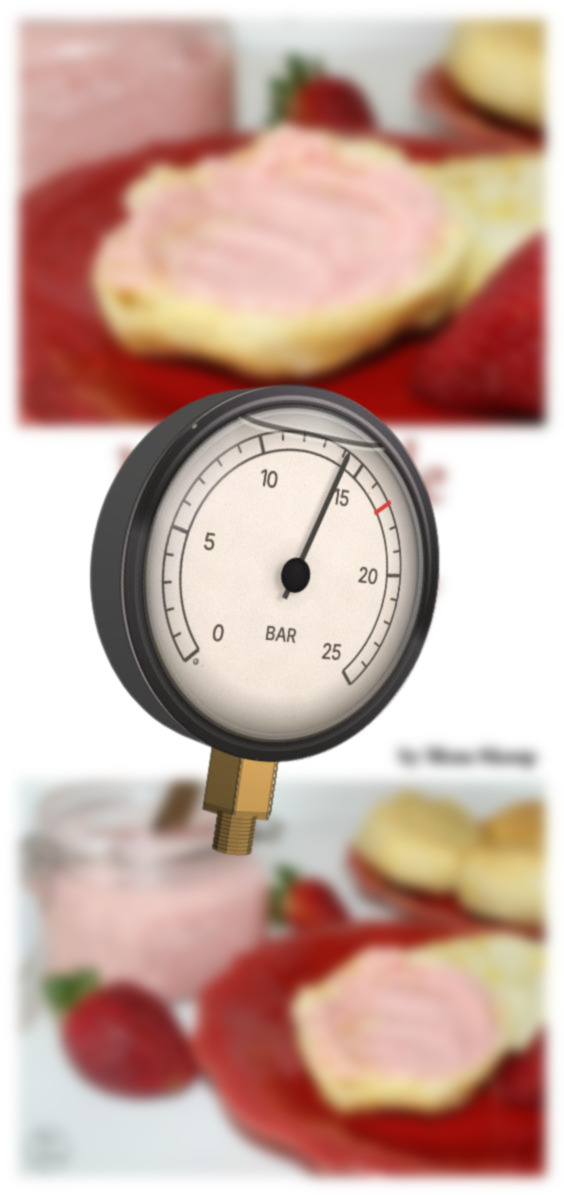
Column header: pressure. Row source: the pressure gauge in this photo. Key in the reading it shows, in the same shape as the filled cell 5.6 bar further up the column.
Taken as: 14 bar
